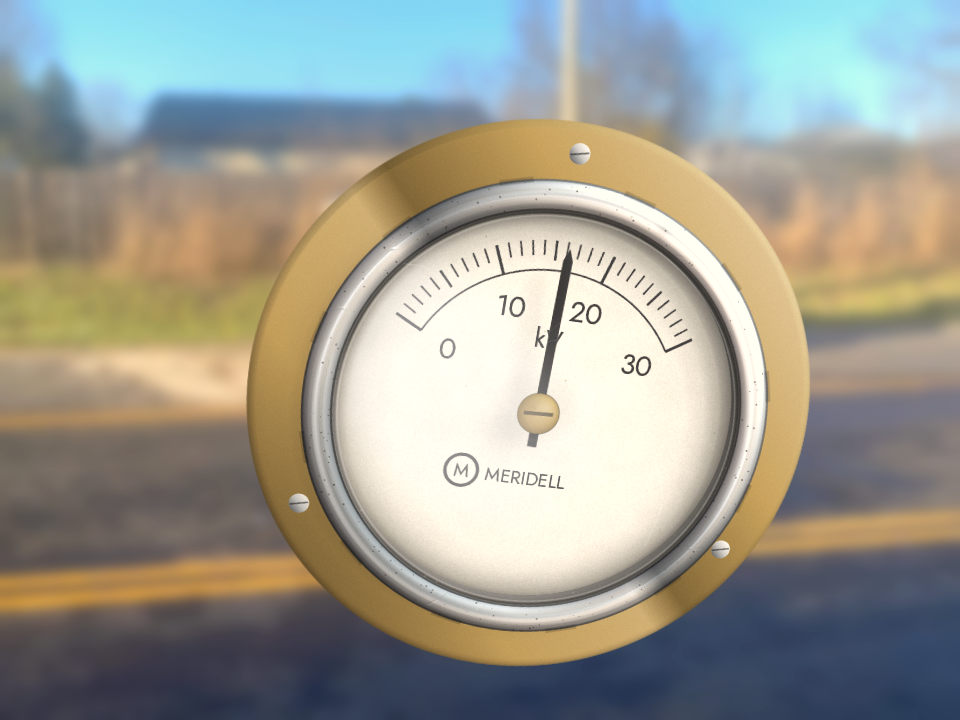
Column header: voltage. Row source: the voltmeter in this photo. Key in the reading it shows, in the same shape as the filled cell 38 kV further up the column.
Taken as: 16 kV
